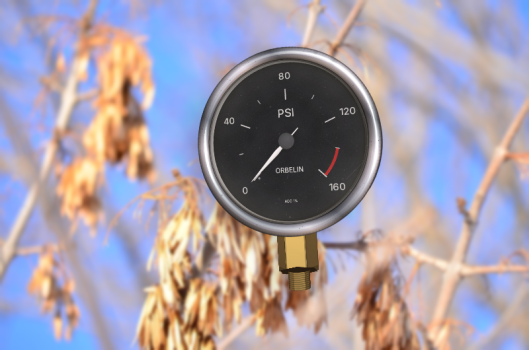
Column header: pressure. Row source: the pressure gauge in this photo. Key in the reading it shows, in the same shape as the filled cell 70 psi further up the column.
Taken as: 0 psi
